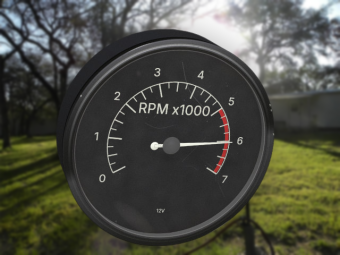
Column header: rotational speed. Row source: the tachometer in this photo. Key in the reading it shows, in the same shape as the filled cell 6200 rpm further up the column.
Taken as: 6000 rpm
